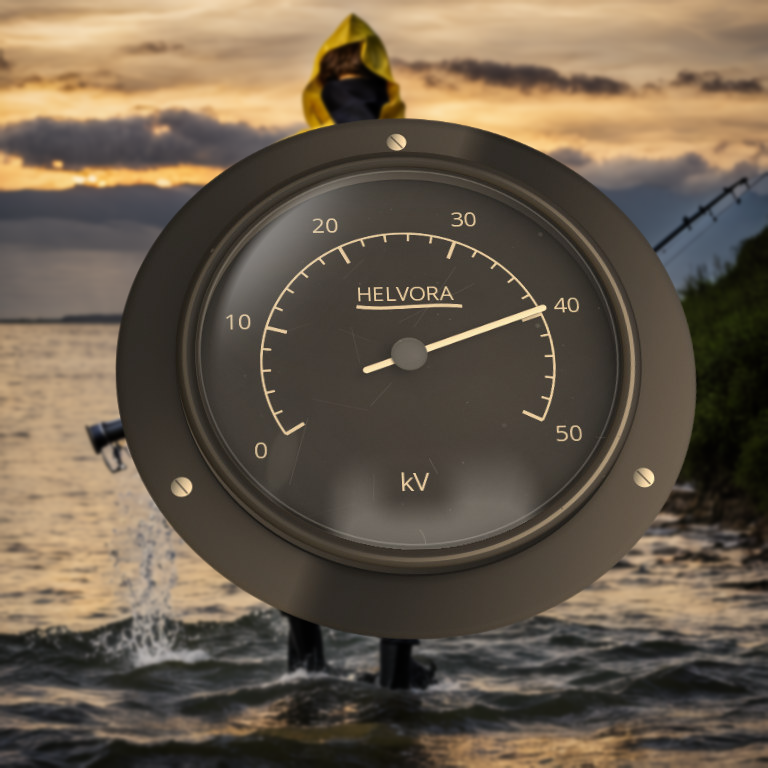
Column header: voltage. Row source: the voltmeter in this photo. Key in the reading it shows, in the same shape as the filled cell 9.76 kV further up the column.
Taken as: 40 kV
